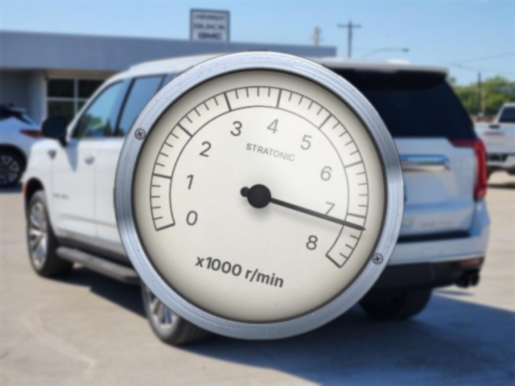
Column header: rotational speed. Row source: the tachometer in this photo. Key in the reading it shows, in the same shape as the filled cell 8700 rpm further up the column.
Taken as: 7200 rpm
